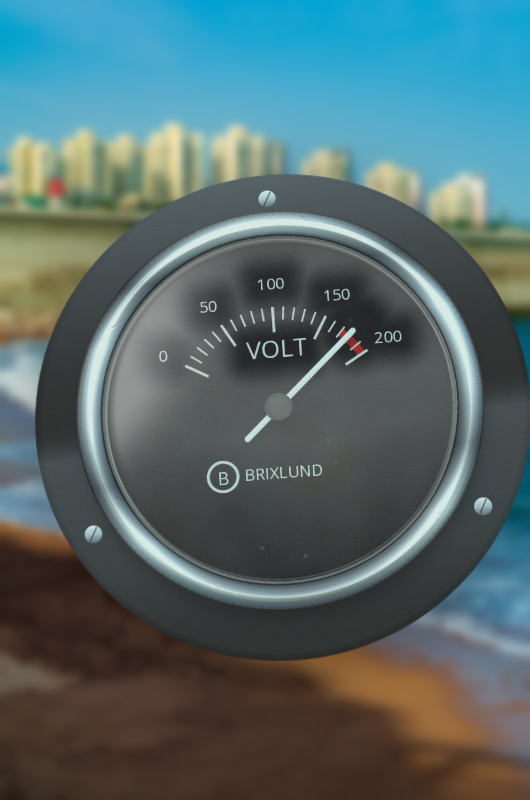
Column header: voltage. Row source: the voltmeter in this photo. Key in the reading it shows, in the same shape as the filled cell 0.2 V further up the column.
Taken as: 180 V
